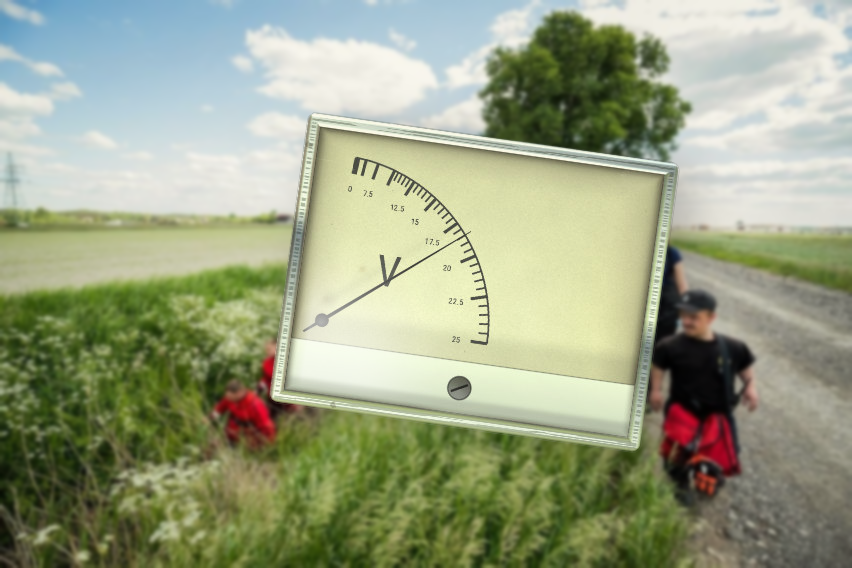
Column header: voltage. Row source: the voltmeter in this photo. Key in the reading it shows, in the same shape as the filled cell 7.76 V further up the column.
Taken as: 18.5 V
